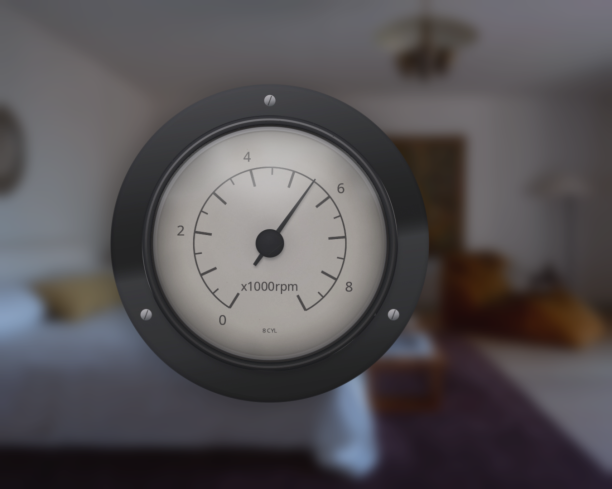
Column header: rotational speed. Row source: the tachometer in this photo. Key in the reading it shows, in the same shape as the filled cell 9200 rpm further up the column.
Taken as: 5500 rpm
